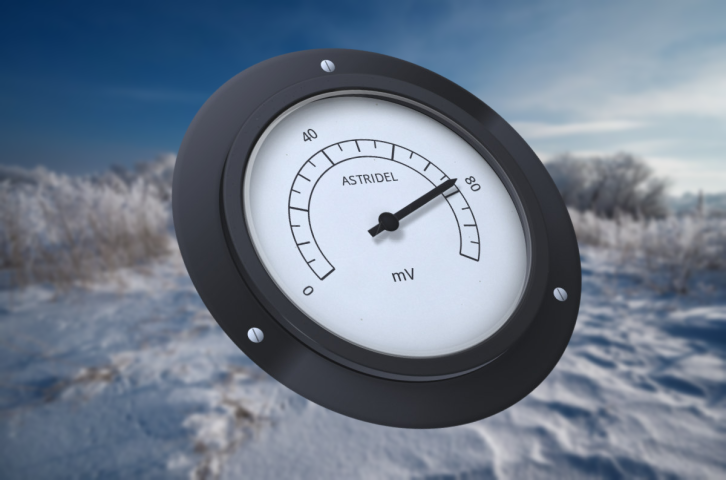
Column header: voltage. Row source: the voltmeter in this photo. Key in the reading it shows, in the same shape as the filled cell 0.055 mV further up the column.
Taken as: 77.5 mV
